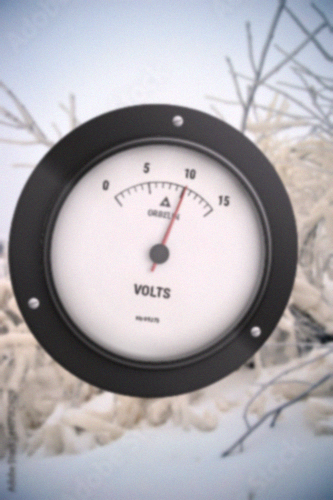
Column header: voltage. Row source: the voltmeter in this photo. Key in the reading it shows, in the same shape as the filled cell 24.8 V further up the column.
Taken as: 10 V
